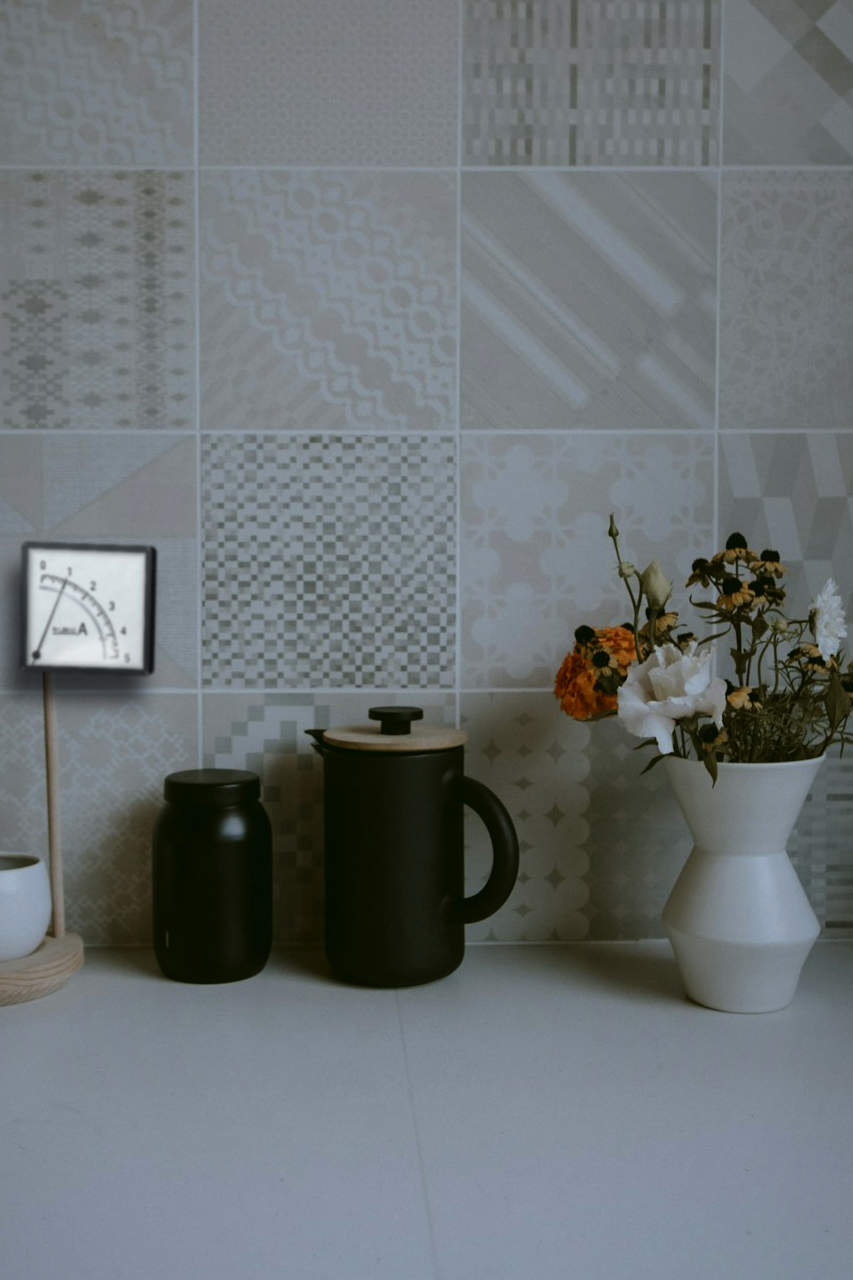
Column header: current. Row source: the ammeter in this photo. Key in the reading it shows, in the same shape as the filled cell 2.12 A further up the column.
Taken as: 1 A
